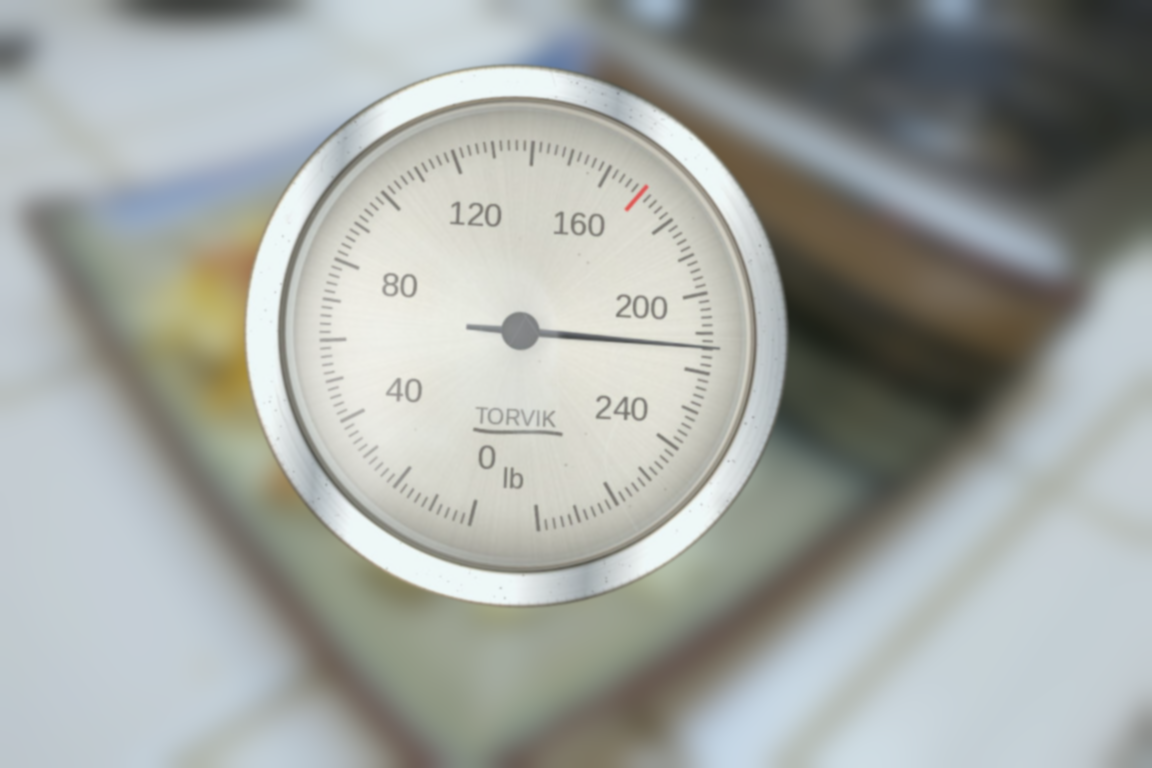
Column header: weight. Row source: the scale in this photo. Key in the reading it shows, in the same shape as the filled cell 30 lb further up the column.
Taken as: 214 lb
